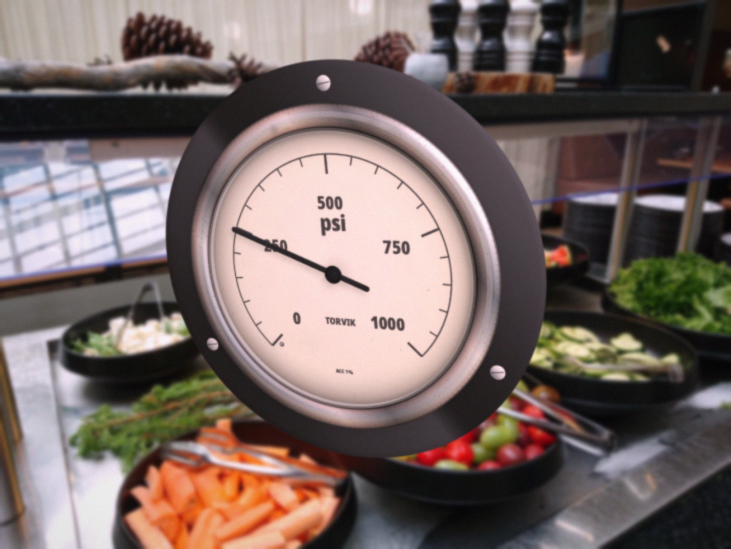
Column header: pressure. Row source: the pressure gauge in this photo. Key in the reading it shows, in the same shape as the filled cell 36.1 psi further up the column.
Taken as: 250 psi
